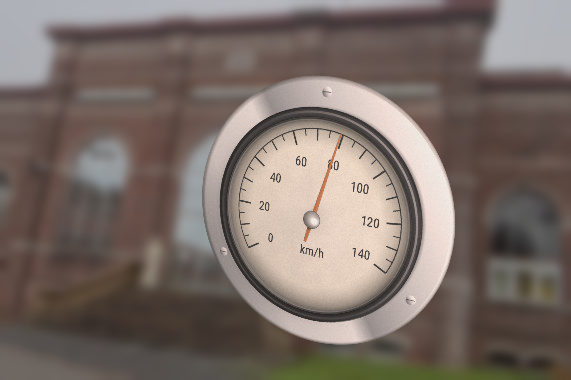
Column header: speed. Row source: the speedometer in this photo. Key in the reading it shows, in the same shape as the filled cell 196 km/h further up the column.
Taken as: 80 km/h
